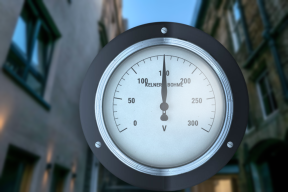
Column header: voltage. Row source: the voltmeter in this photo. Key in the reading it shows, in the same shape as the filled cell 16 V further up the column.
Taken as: 150 V
